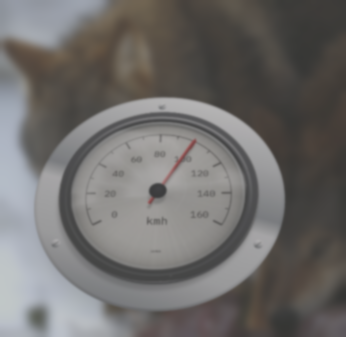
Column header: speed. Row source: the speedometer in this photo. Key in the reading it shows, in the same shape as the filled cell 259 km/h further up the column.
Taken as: 100 km/h
